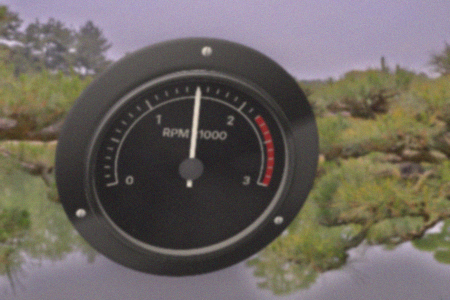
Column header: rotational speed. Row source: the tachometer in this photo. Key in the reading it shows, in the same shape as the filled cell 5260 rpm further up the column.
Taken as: 1500 rpm
